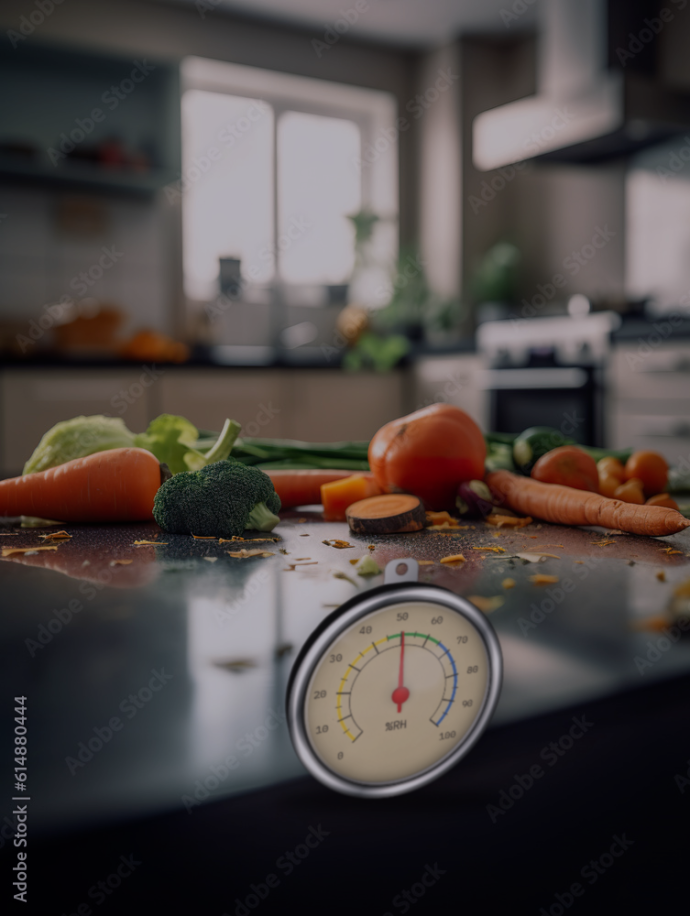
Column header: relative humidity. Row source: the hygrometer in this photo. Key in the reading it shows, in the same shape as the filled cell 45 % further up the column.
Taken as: 50 %
